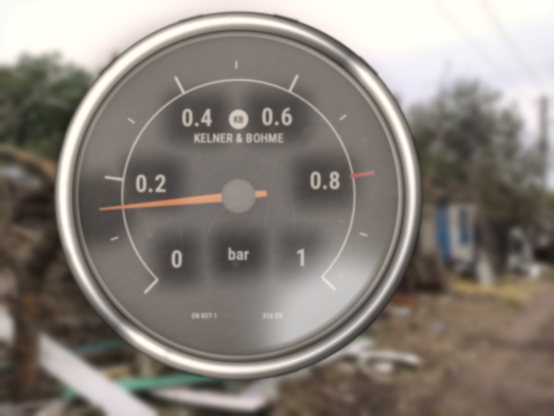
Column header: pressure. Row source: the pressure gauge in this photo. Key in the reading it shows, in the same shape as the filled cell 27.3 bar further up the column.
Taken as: 0.15 bar
